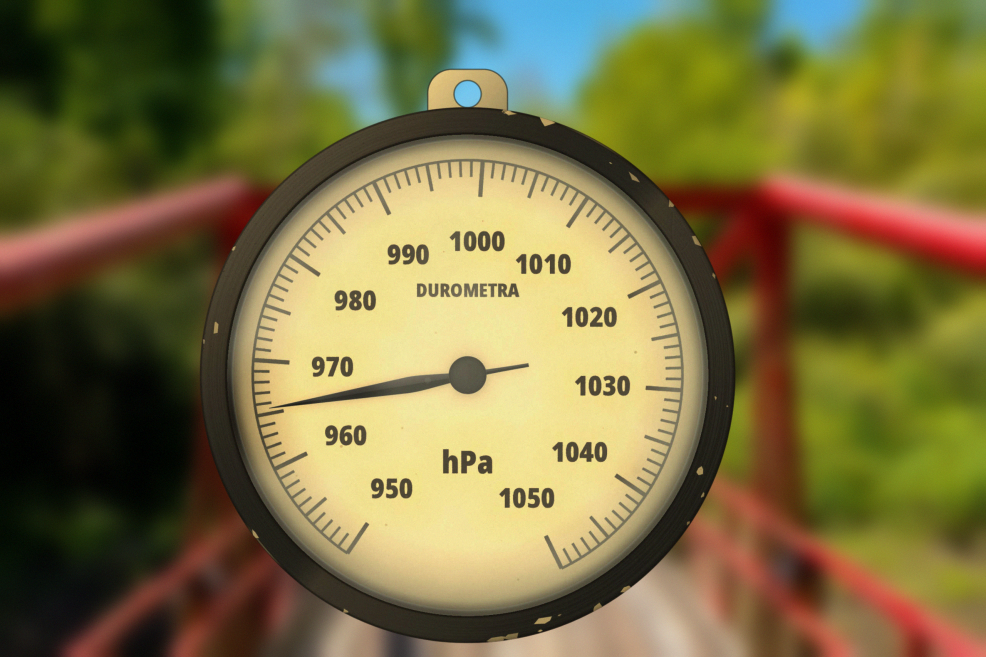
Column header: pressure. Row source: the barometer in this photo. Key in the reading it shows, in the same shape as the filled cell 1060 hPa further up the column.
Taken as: 965.5 hPa
